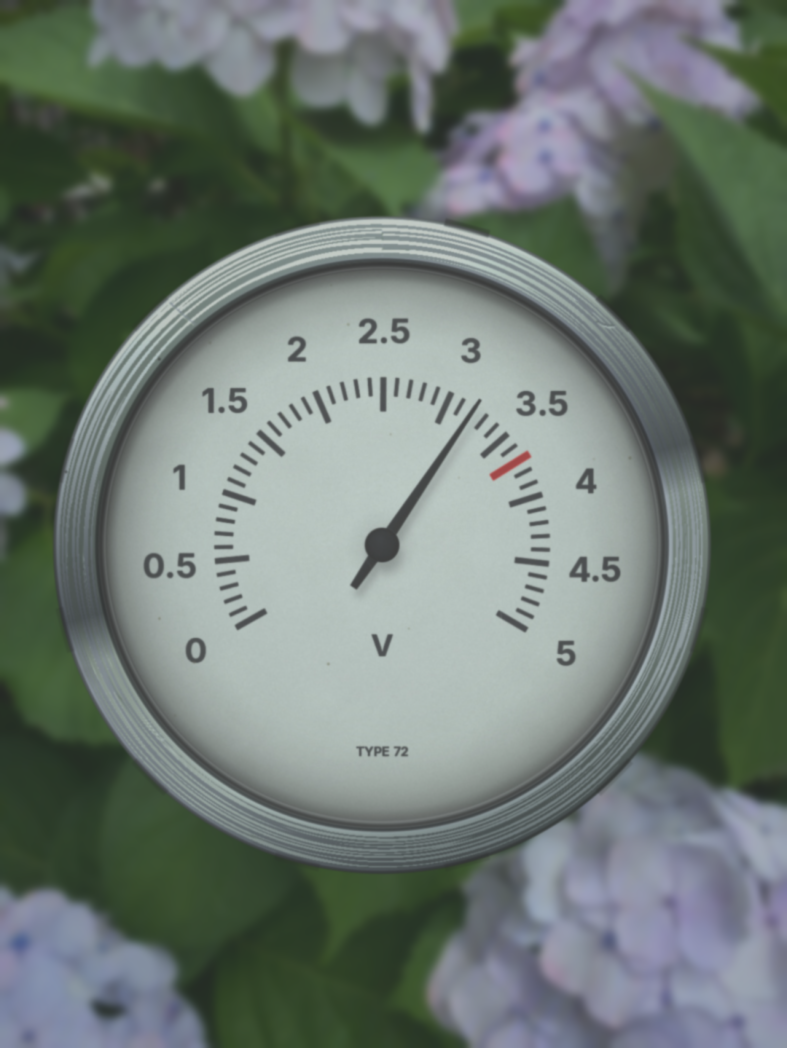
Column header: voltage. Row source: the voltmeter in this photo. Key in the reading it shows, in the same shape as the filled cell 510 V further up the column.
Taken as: 3.2 V
